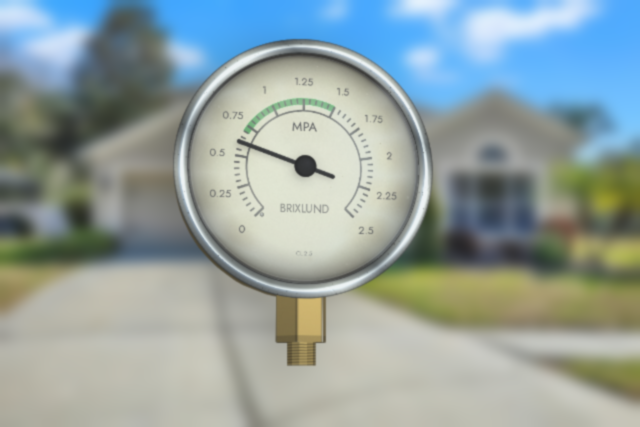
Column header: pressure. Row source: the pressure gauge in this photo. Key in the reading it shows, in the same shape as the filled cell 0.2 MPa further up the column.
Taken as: 0.6 MPa
